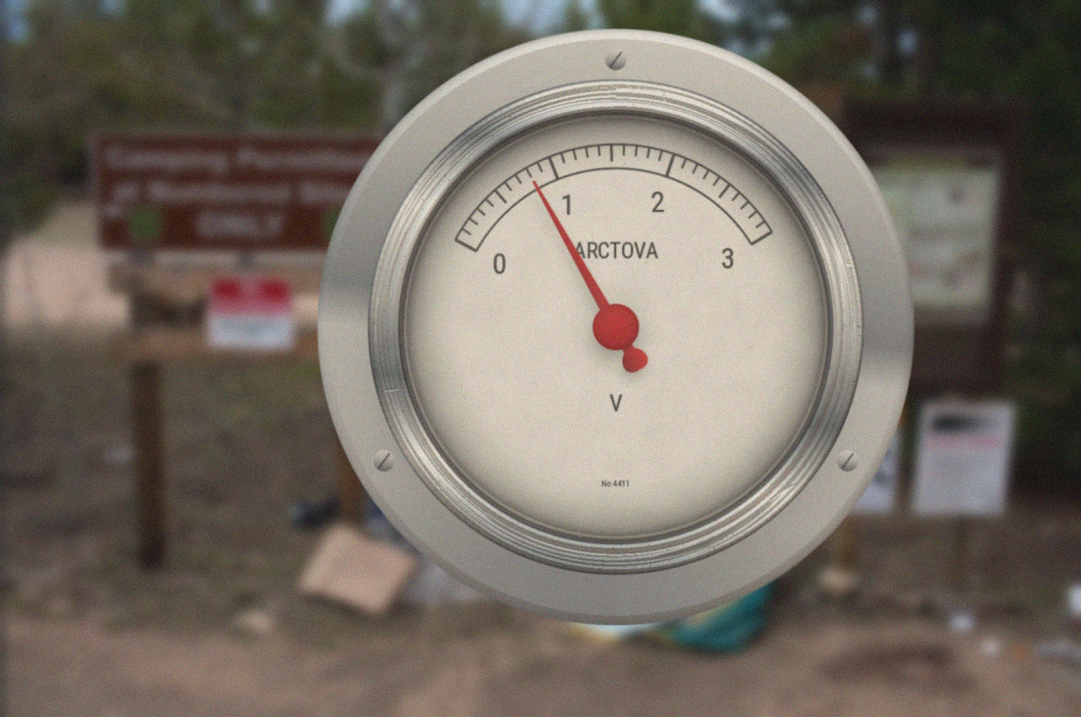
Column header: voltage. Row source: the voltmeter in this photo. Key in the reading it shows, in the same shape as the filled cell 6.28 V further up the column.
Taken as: 0.8 V
